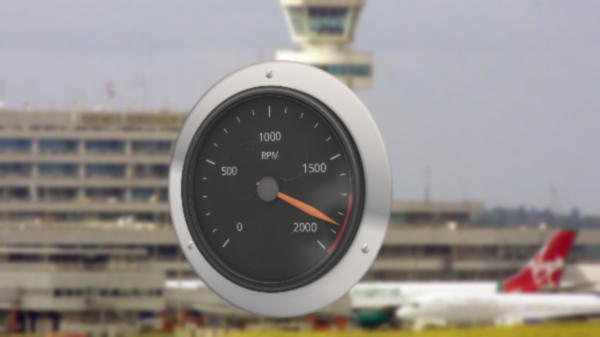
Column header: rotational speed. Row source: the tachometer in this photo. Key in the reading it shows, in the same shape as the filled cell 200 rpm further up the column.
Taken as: 1850 rpm
